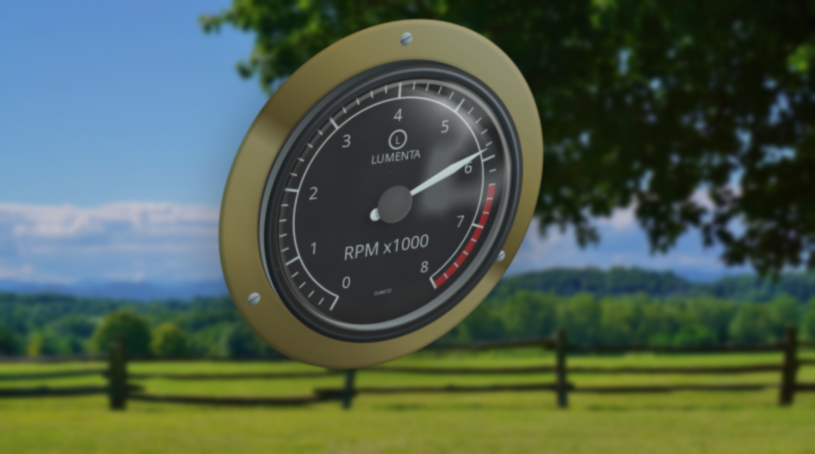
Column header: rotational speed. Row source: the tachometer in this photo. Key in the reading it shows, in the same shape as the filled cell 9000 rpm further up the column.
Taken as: 5800 rpm
